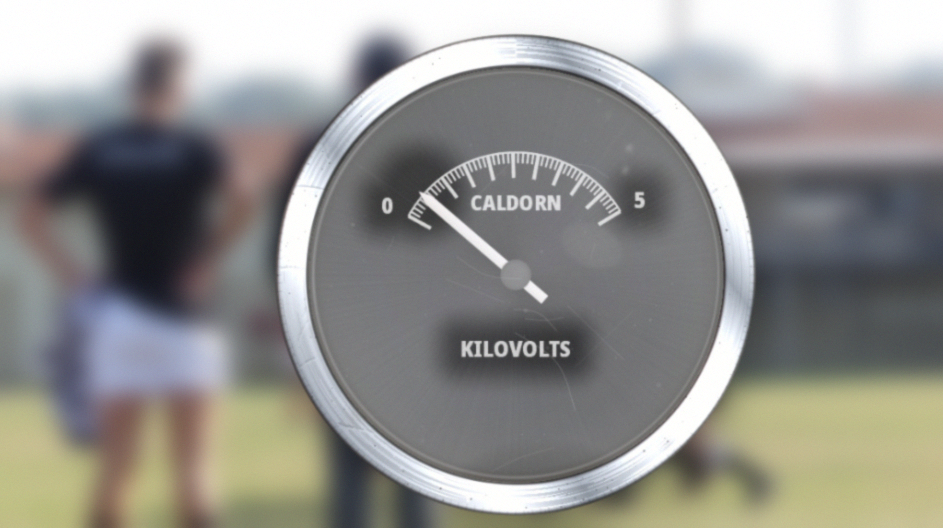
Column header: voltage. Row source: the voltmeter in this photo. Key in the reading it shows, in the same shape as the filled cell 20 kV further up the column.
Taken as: 0.5 kV
